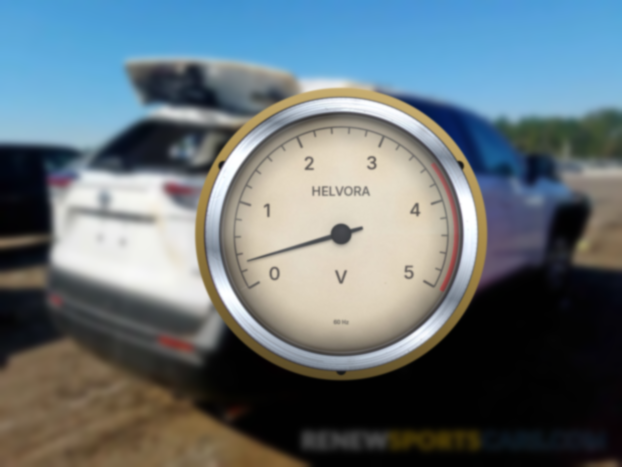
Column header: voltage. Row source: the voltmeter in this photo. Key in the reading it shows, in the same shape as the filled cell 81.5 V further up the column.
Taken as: 0.3 V
